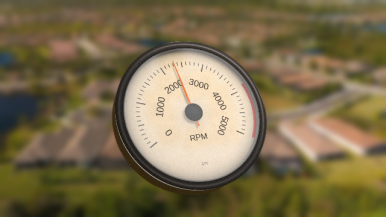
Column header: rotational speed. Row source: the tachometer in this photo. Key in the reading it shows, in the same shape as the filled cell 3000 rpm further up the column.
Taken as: 2300 rpm
